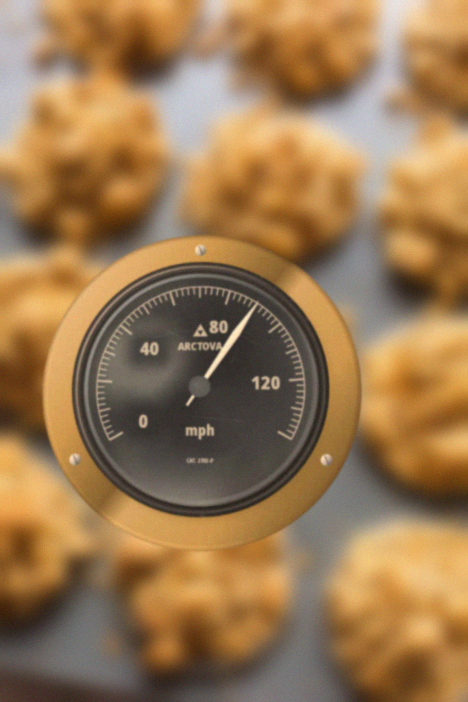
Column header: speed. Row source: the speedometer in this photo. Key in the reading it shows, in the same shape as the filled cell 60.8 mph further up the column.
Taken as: 90 mph
